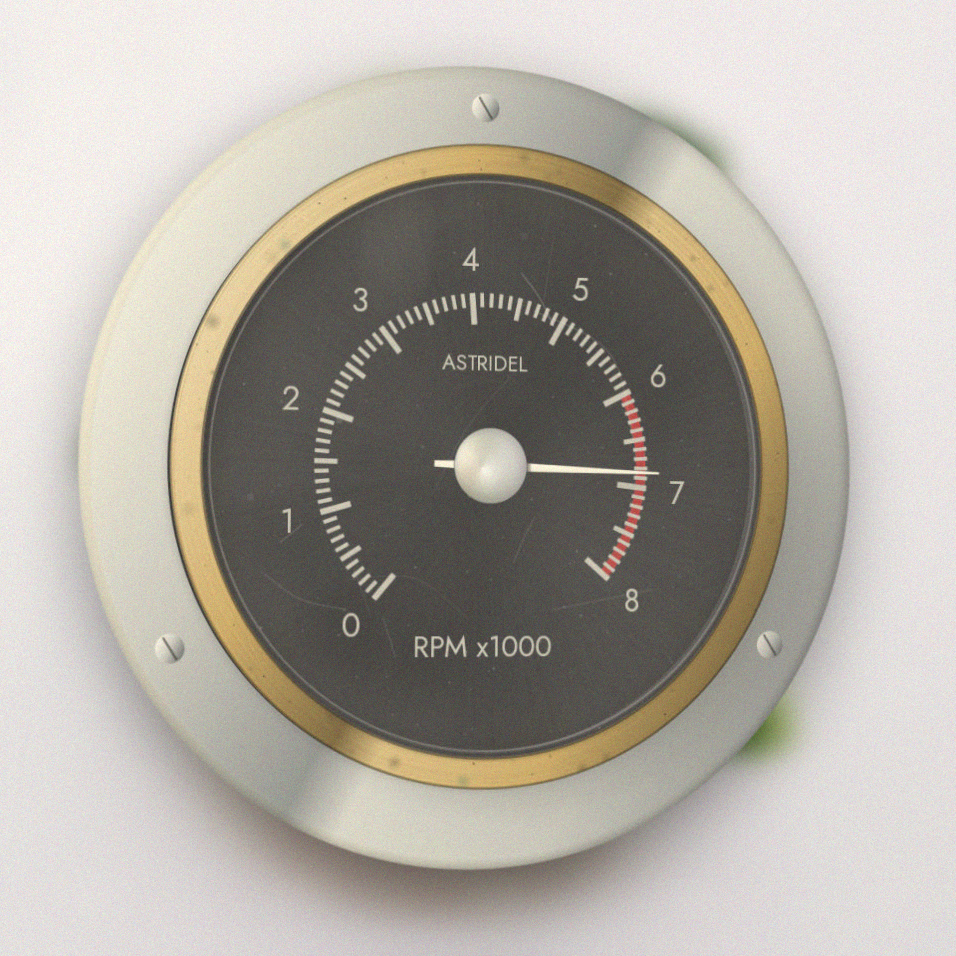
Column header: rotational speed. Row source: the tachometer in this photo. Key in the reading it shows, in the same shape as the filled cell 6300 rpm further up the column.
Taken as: 6850 rpm
